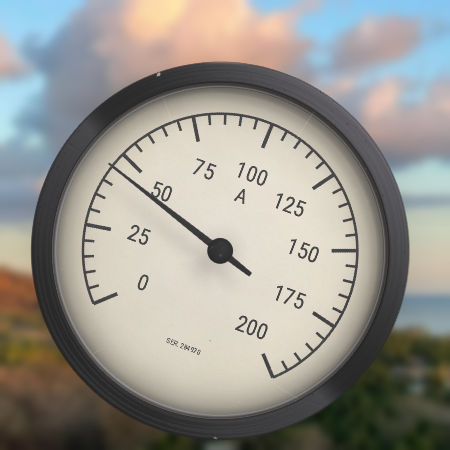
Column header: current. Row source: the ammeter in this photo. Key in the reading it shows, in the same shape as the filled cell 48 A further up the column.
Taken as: 45 A
